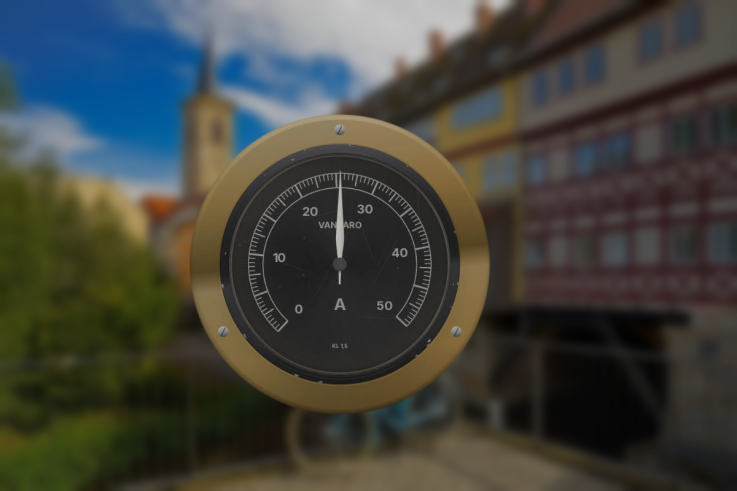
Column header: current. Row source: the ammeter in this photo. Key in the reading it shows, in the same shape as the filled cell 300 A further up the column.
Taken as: 25.5 A
